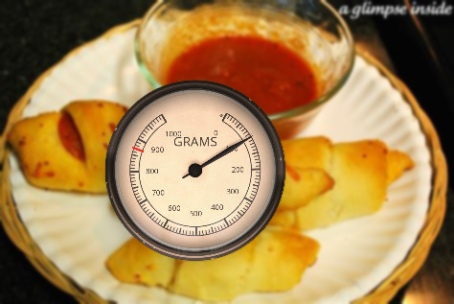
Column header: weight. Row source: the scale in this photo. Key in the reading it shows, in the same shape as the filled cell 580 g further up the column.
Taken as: 100 g
